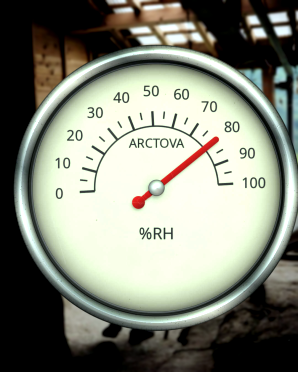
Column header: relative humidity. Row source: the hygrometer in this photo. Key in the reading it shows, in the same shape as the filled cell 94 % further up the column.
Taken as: 80 %
